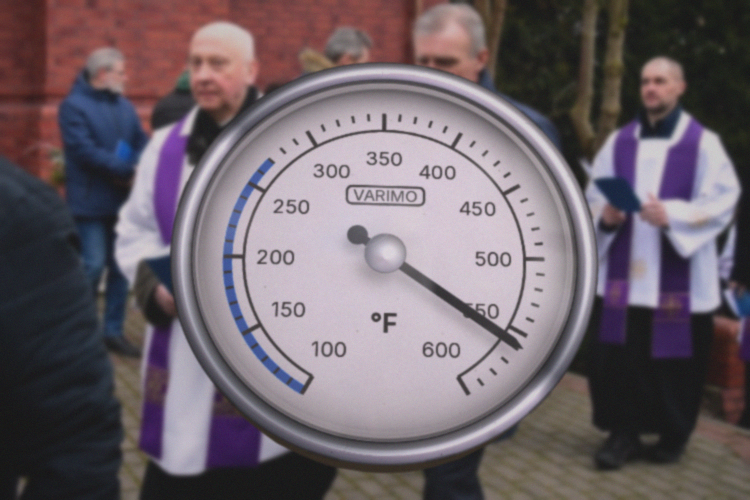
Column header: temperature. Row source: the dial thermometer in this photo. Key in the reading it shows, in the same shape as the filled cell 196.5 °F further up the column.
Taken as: 560 °F
